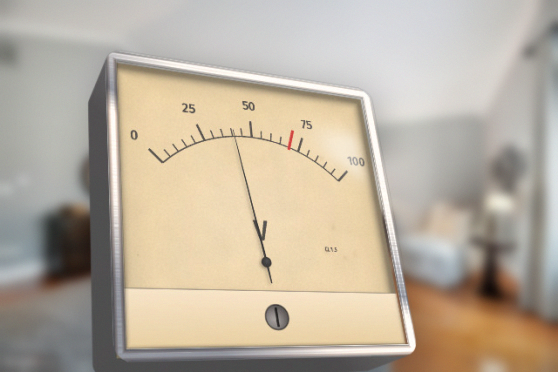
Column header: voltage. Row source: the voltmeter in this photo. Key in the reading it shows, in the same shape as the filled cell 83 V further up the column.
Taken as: 40 V
